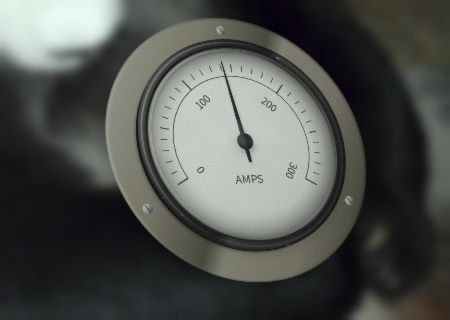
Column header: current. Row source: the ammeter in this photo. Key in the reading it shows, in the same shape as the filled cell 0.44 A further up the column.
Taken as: 140 A
